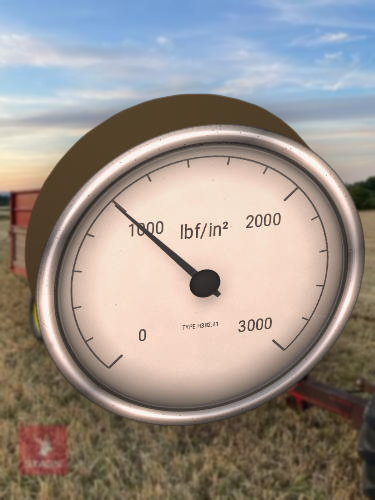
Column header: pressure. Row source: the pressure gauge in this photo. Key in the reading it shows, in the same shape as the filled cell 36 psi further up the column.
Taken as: 1000 psi
